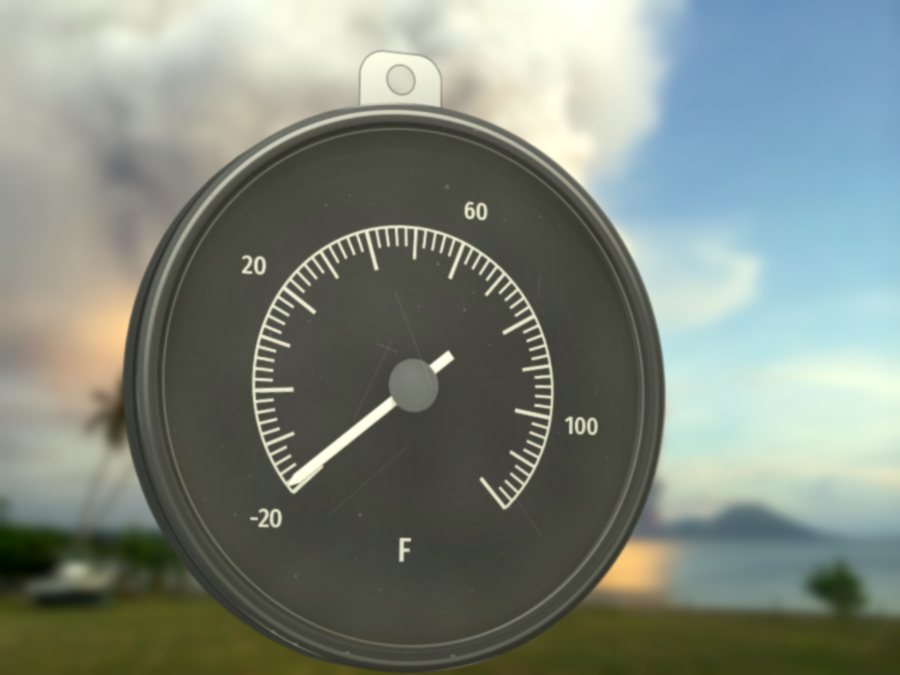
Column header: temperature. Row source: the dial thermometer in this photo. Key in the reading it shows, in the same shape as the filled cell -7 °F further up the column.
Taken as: -18 °F
